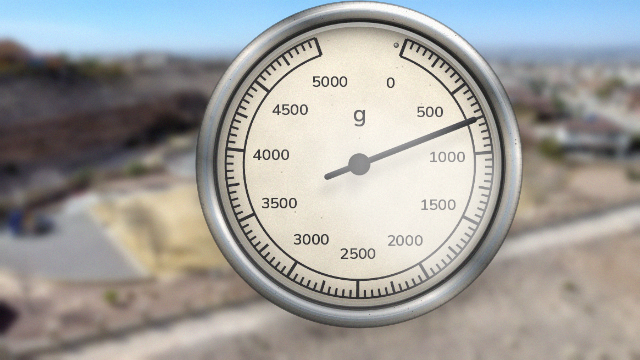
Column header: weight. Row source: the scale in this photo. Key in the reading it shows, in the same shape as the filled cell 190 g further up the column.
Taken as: 750 g
